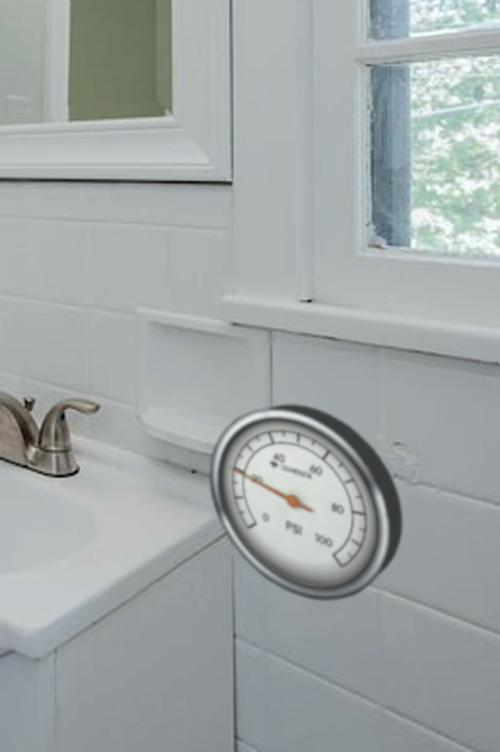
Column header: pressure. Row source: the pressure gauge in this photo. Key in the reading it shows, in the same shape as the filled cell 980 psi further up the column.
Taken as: 20 psi
